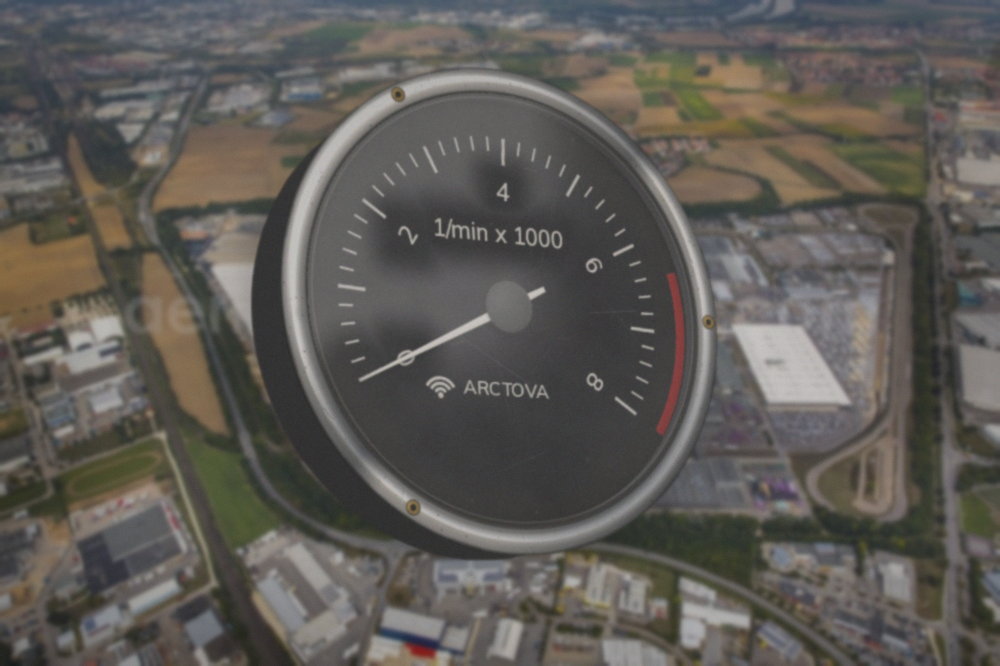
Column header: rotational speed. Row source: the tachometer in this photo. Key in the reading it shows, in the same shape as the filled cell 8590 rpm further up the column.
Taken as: 0 rpm
